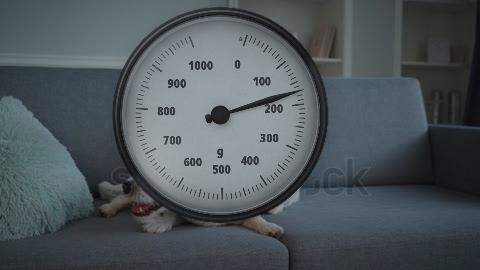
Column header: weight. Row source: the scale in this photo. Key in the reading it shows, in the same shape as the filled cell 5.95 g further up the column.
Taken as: 170 g
